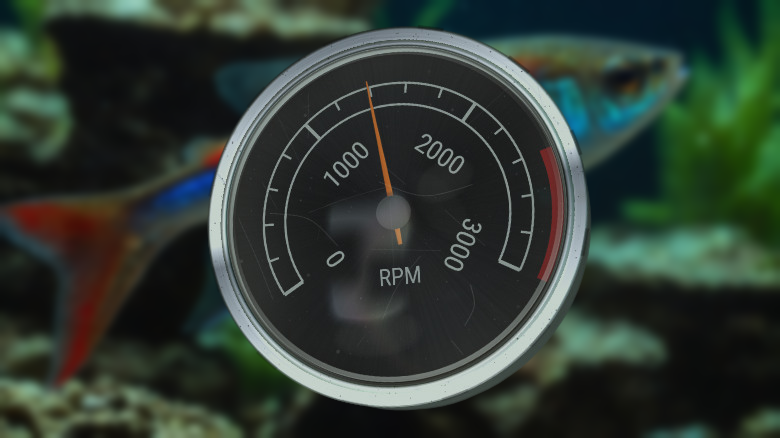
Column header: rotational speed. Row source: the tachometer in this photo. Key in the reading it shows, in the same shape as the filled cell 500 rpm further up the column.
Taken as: 1400 rpm
